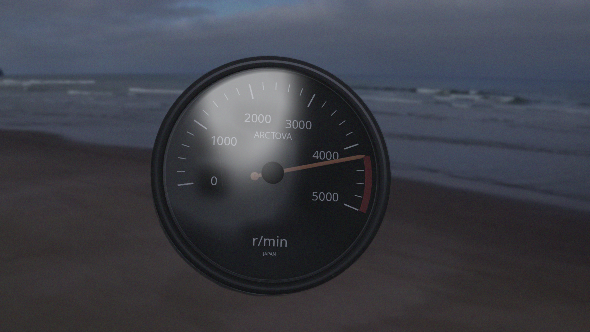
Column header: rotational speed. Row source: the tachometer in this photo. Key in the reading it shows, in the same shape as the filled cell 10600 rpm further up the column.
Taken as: 4200 rpm
